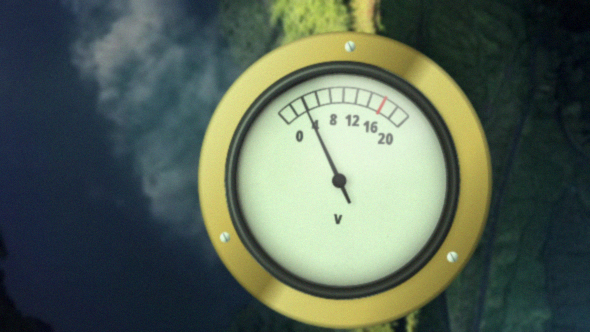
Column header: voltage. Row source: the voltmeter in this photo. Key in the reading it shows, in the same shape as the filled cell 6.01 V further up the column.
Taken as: 4 V
